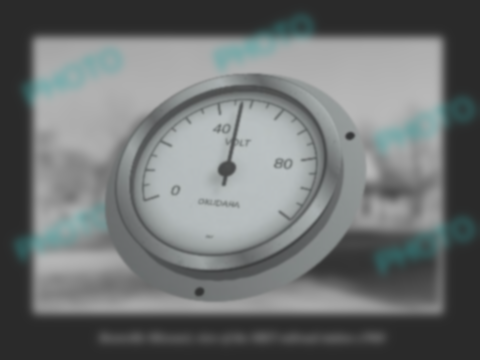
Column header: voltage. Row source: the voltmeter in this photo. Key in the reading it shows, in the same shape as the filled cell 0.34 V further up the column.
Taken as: 47.5 V
